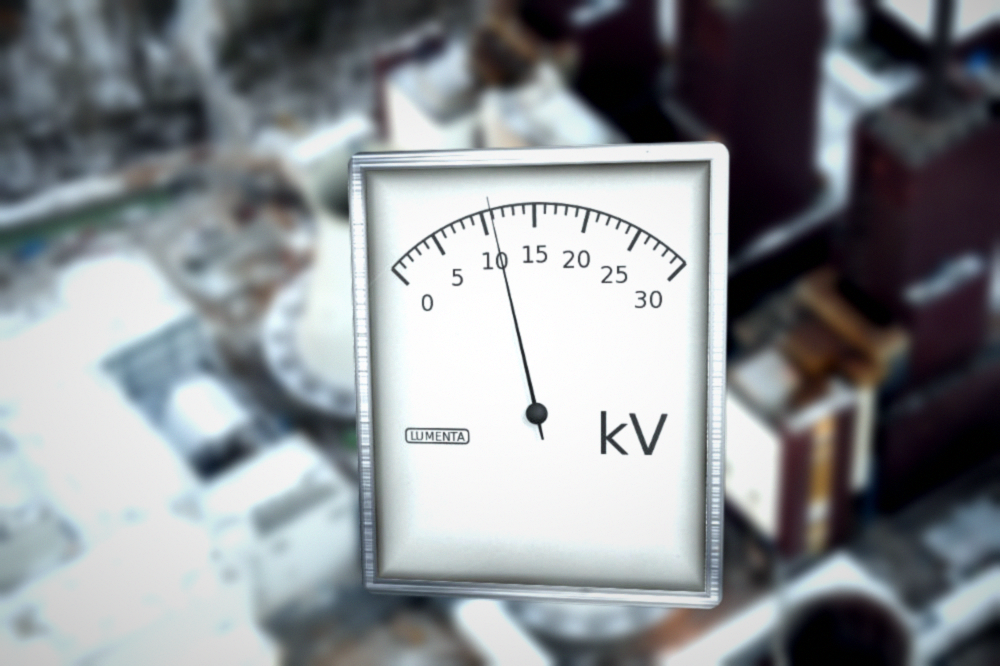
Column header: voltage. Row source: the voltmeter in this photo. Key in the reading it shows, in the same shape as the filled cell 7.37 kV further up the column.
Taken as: 11 kV
